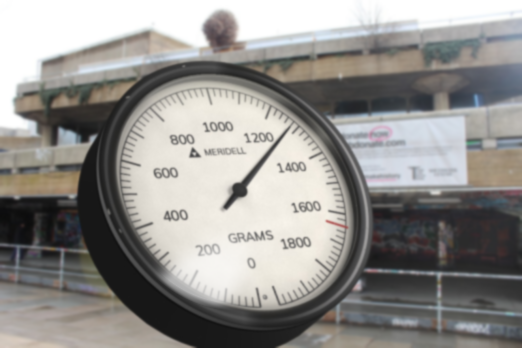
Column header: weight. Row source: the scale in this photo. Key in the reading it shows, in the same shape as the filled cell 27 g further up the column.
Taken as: 1280 g
